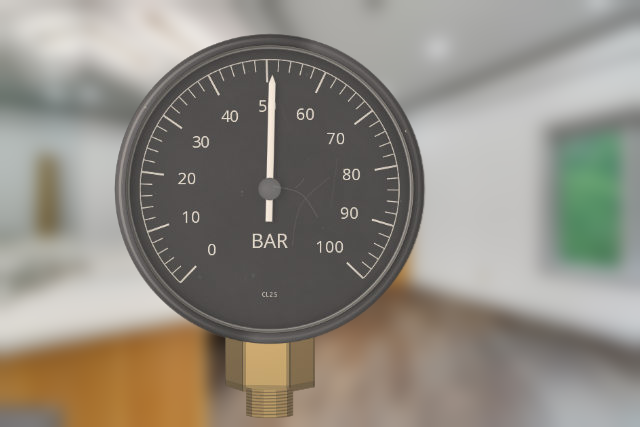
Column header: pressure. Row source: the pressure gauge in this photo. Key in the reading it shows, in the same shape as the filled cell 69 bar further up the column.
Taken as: 51 bar
